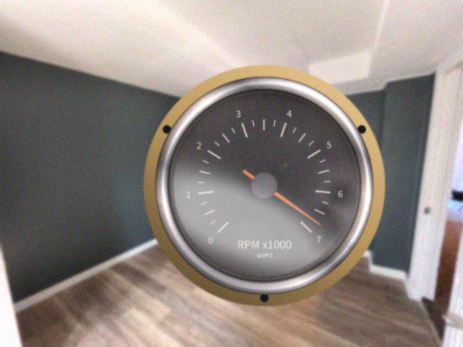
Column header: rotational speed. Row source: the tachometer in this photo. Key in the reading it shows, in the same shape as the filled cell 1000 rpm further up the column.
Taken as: 6750 rpm
